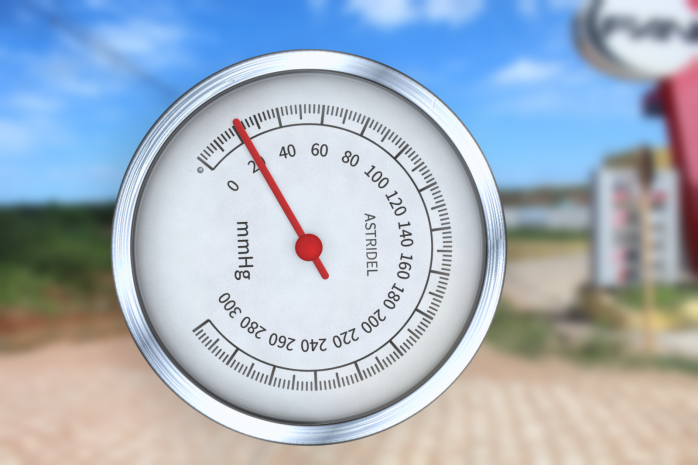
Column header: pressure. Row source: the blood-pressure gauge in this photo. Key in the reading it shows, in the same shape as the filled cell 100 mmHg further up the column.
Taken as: 22 mmHg
